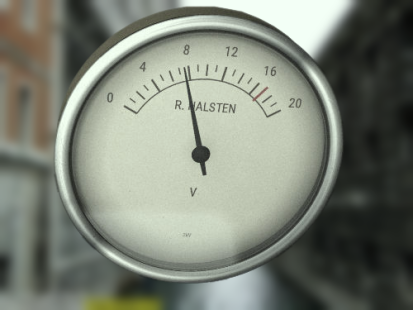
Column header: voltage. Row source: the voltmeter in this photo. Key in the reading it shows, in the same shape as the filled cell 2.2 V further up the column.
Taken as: 7.5 V
